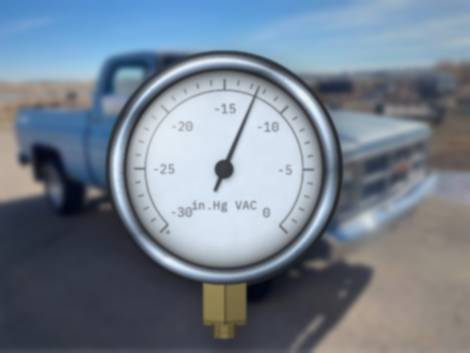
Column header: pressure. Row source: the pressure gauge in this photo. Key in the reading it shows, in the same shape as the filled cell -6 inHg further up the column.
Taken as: -12.5 inHg
